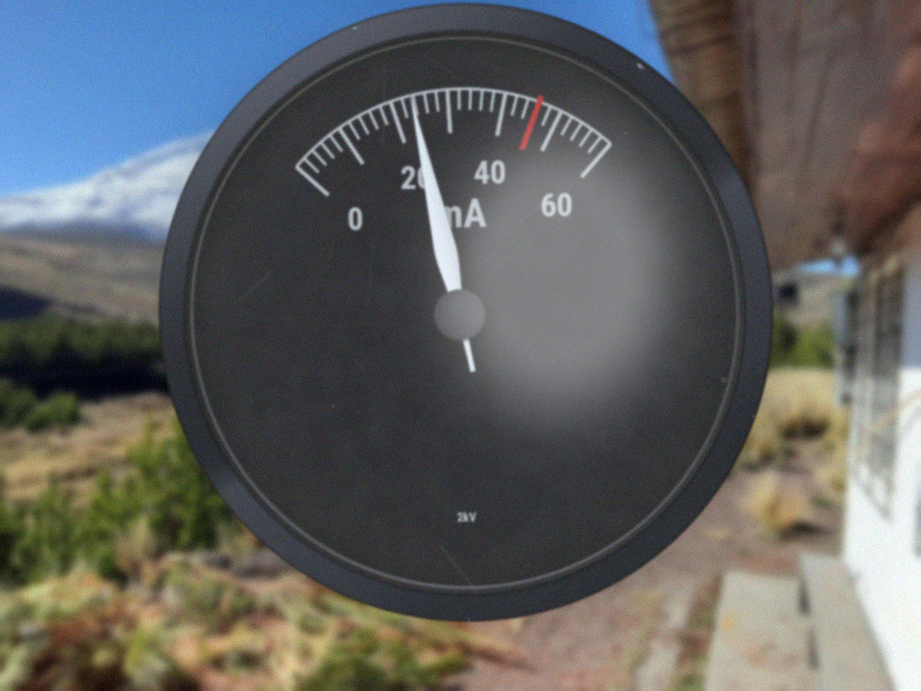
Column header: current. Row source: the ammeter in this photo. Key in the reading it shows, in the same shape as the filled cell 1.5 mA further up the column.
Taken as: 24 mA
